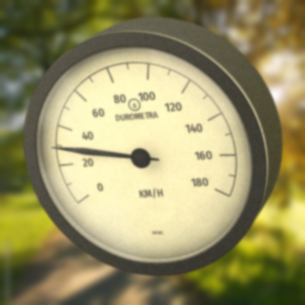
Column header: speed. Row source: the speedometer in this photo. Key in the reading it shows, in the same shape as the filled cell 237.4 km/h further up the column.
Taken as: 30 km/h
